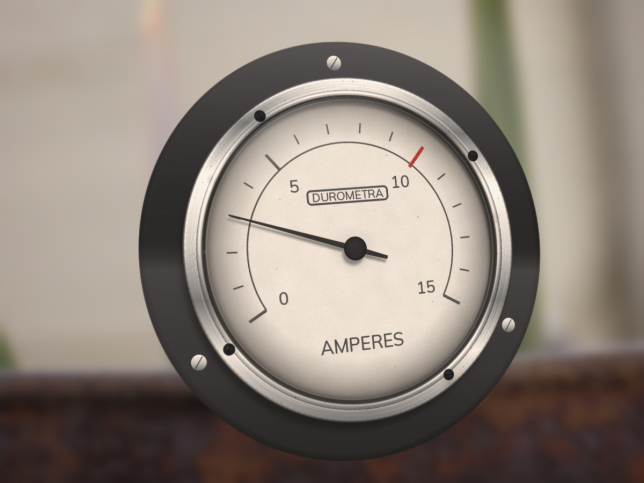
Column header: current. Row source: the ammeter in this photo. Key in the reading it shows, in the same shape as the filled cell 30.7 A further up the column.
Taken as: 3 A
